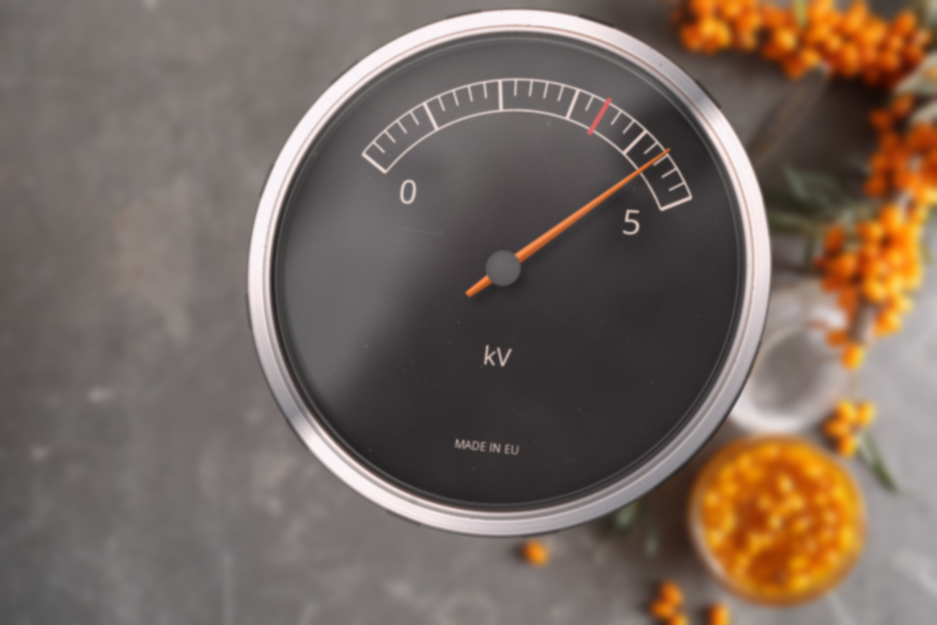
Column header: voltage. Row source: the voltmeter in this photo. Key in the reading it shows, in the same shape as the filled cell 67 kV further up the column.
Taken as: 4.4 kV
